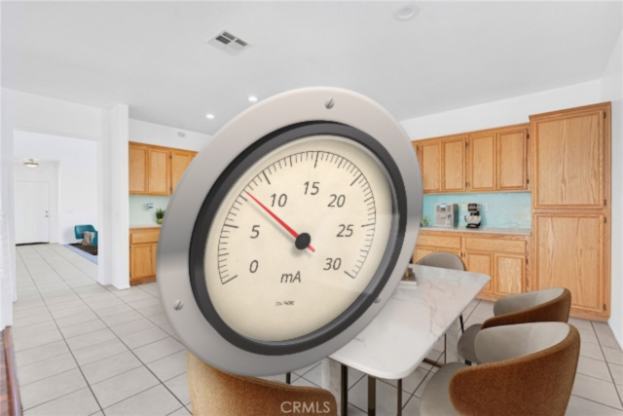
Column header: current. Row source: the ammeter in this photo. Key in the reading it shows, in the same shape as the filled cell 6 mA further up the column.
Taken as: 8 mA
